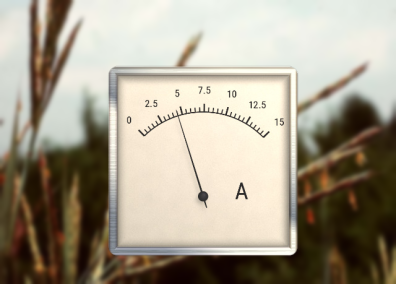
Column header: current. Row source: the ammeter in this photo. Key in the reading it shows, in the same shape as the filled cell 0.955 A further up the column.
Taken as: 4.5 A
